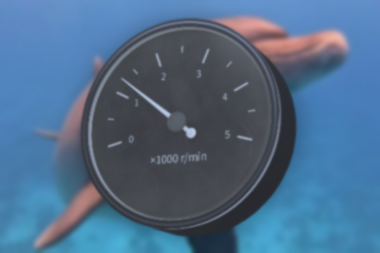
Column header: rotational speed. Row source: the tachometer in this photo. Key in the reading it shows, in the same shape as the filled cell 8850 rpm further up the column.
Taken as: 1250 rpm
